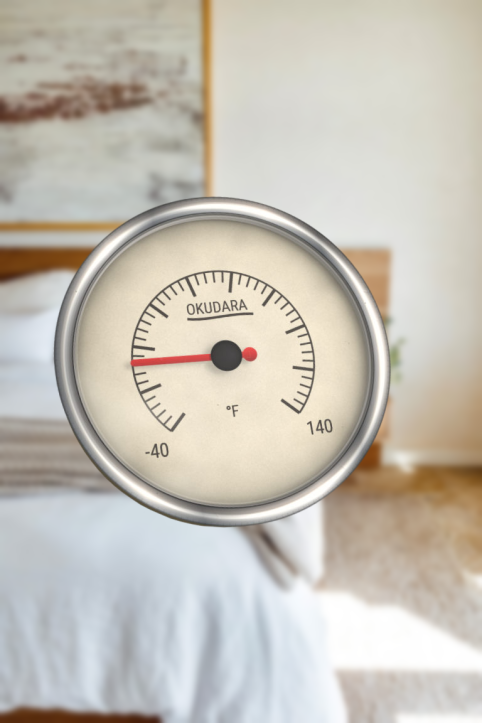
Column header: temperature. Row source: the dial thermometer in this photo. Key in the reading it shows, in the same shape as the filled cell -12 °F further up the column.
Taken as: -8 °F
